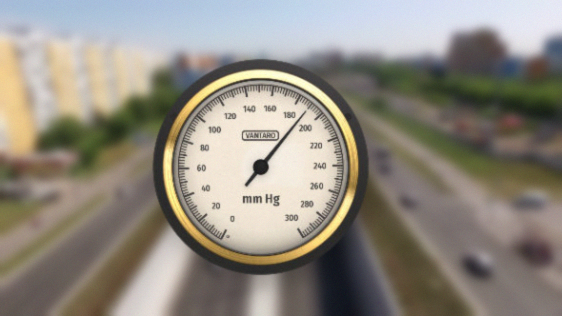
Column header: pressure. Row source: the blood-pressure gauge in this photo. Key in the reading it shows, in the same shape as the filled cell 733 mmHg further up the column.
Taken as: 190 mmHg
